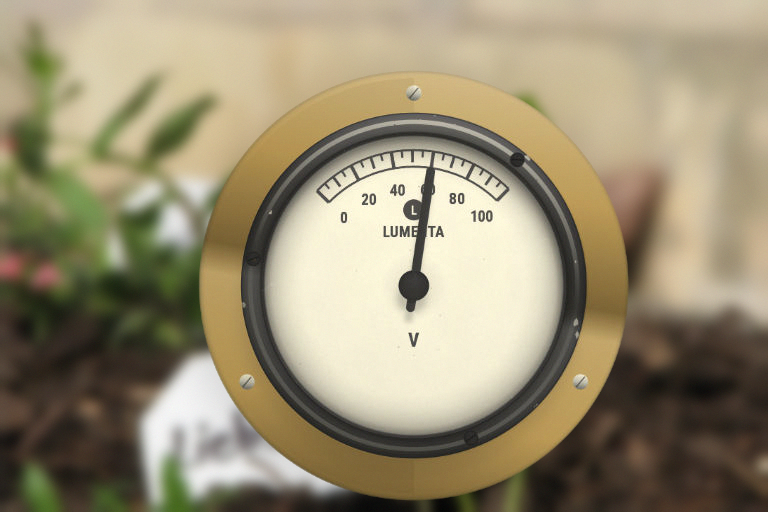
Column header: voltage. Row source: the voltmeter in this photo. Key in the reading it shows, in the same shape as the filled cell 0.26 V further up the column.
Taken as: 60 V
